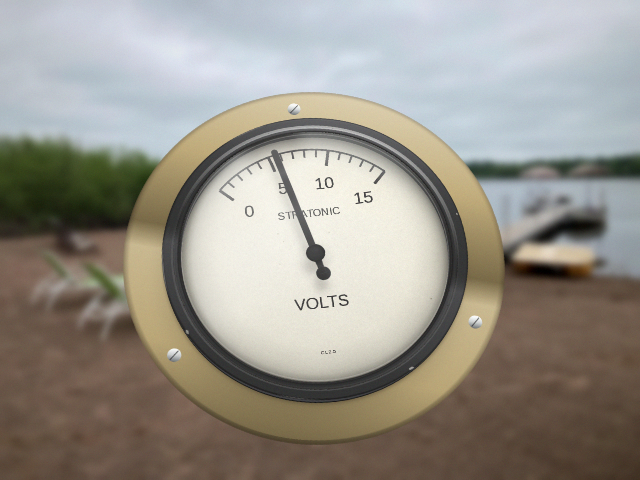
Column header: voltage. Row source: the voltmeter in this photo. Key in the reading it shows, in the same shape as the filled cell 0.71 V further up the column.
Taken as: 5.5 V
